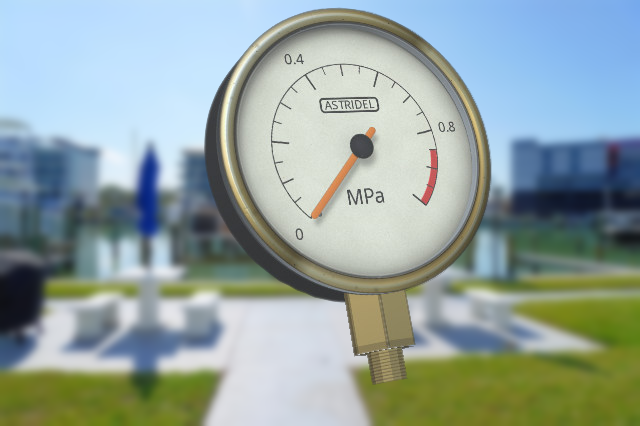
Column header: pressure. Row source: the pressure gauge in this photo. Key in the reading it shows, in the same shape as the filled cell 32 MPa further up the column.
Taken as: 0 MPa
